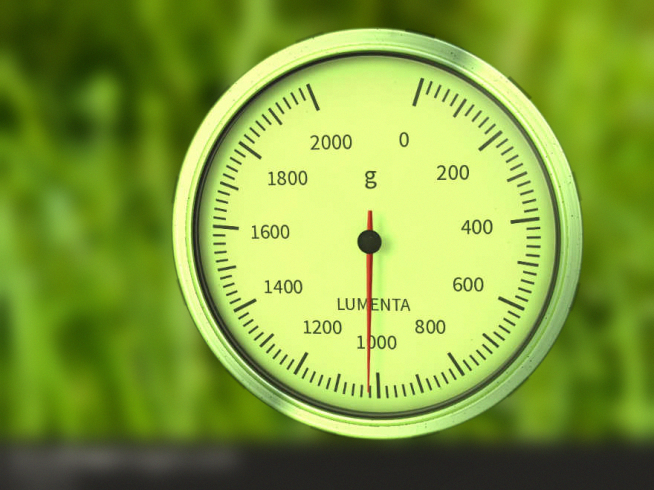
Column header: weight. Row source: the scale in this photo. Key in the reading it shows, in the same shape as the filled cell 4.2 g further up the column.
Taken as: 1020 g
